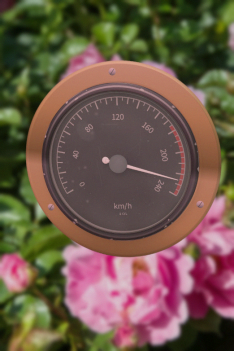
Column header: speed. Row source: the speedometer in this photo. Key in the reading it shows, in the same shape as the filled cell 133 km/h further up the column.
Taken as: 225 km/h
